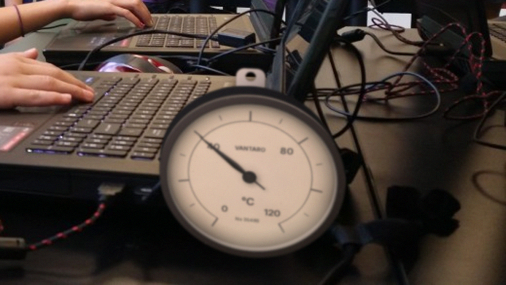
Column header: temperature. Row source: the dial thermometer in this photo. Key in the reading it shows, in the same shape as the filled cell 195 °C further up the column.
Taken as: 40 °C
